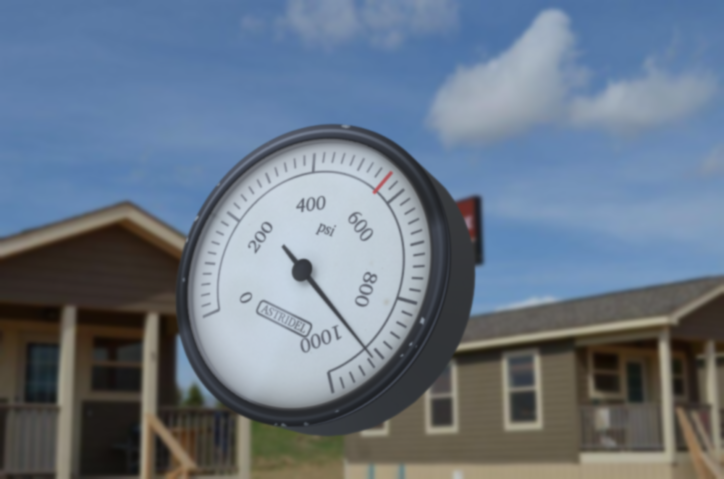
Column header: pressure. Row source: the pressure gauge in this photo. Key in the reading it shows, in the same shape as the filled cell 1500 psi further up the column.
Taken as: 910 psi
